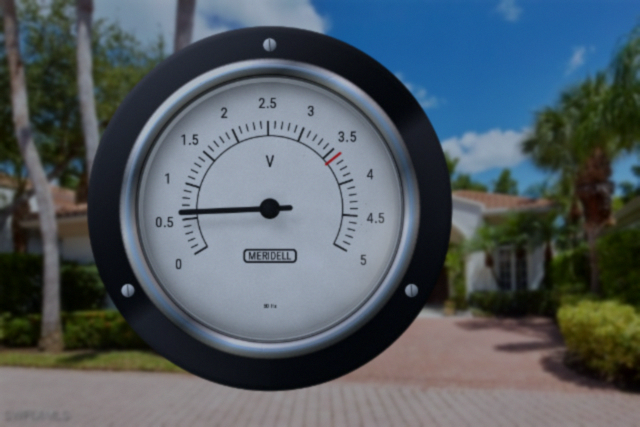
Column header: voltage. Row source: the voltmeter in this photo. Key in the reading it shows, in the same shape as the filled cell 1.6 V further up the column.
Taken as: 0.6 V
